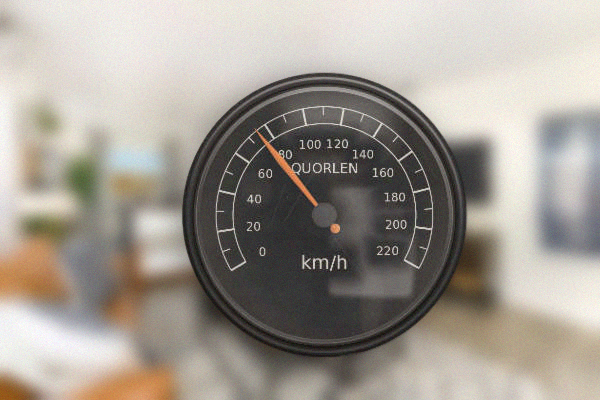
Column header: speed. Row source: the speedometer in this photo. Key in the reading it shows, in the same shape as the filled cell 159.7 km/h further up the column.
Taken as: 75 km/h
